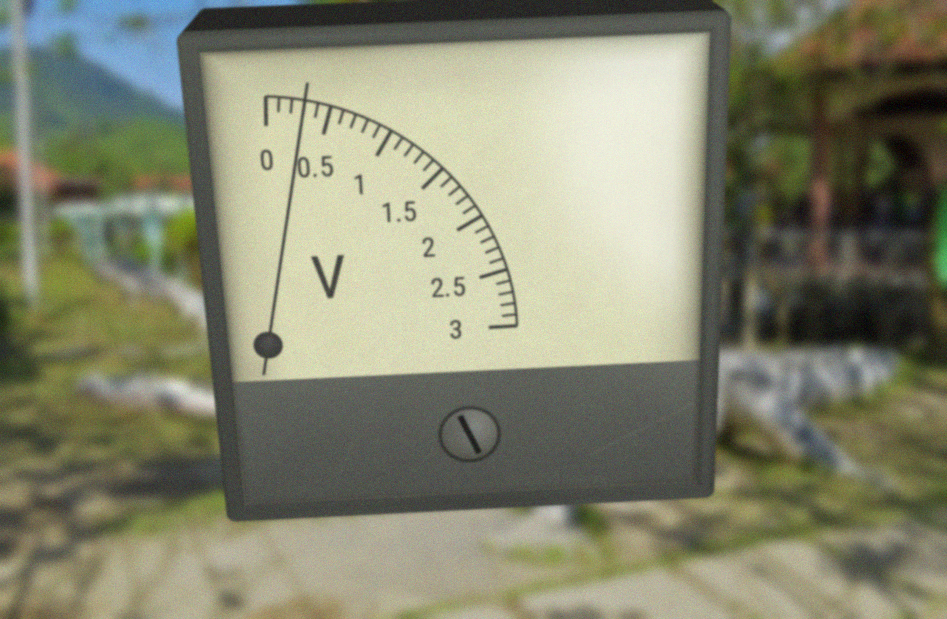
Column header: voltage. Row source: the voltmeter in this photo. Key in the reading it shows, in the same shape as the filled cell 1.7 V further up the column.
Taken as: 0.3 V
